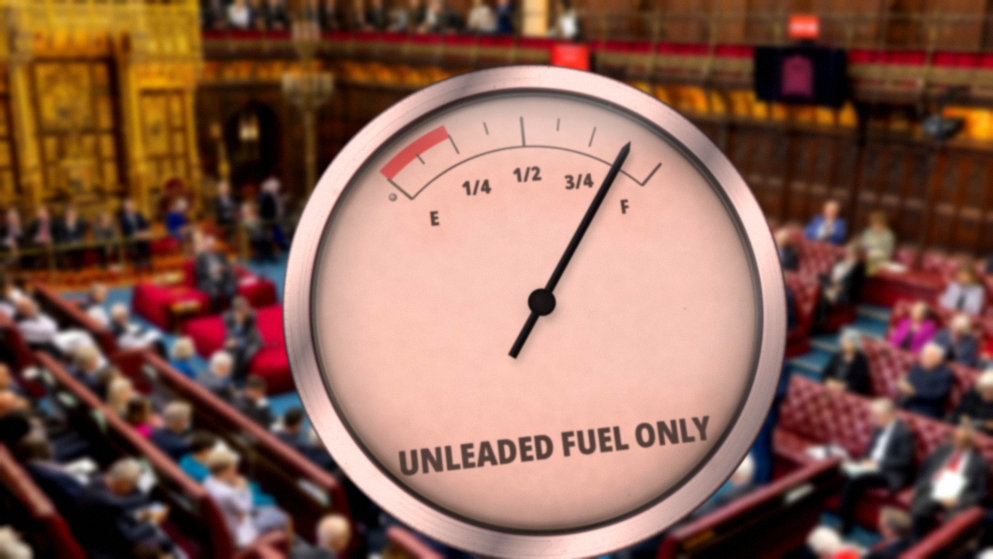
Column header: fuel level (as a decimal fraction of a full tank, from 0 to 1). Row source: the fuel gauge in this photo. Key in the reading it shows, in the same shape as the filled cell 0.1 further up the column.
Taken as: 0.875
